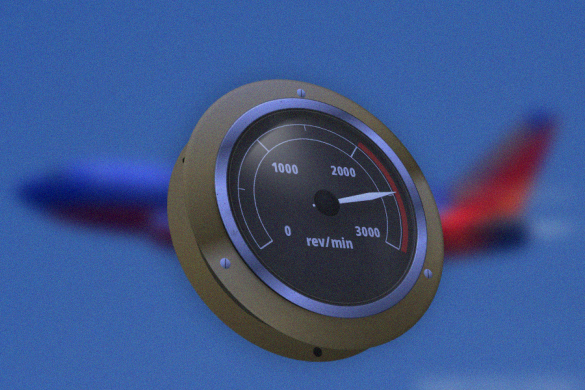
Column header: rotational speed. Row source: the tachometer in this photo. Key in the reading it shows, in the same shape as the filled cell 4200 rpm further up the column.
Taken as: 2500 rpm
